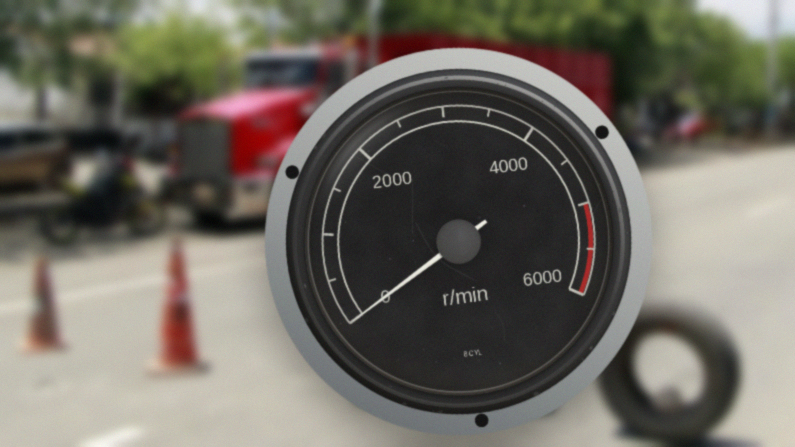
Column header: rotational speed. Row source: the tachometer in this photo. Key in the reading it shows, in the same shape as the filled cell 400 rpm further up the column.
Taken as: 0 rpm
